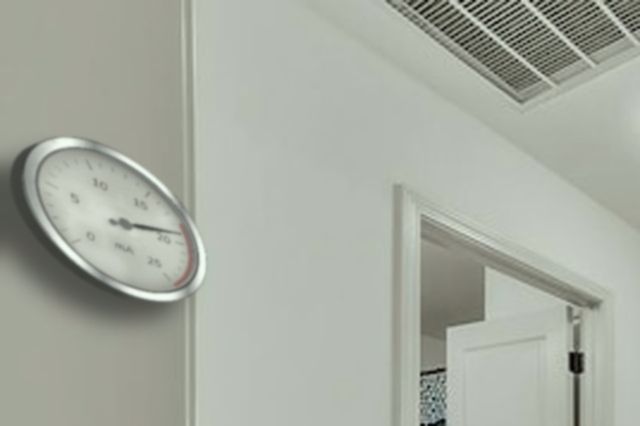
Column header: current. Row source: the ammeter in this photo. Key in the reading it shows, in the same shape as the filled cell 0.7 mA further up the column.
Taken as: 19 mA
